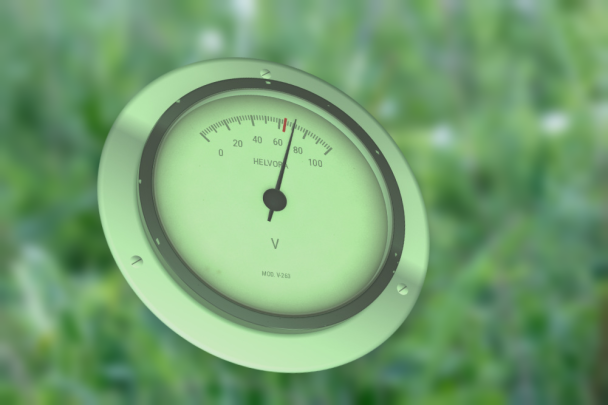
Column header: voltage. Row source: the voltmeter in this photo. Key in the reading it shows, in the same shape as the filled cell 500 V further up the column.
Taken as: 70 V
